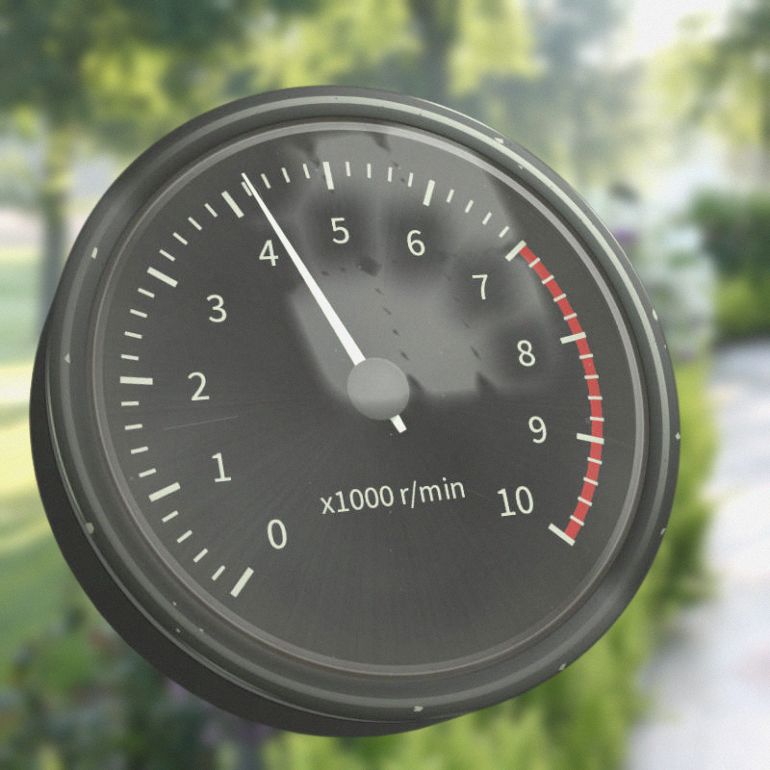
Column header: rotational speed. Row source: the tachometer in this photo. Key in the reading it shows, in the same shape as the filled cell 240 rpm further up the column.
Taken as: 4200 rpm
